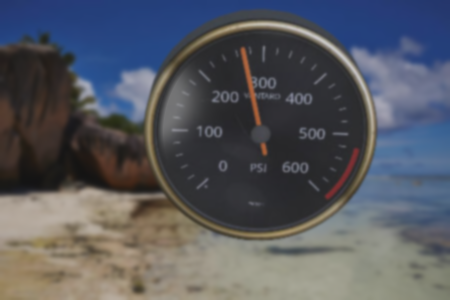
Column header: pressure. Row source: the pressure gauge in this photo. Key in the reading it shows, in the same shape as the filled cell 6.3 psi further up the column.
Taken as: 270 psi
